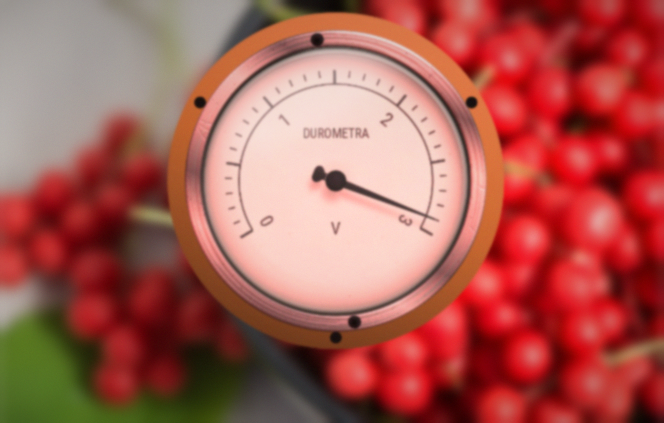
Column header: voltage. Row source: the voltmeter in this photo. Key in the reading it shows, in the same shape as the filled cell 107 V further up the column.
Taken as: 2.9 V
